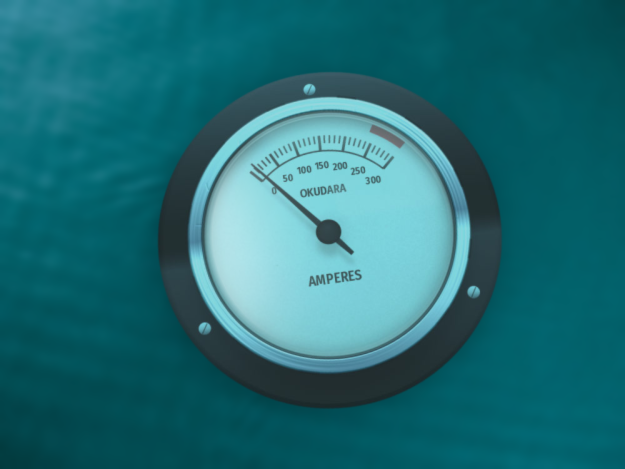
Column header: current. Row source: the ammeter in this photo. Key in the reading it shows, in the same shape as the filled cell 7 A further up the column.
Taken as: 10 A
